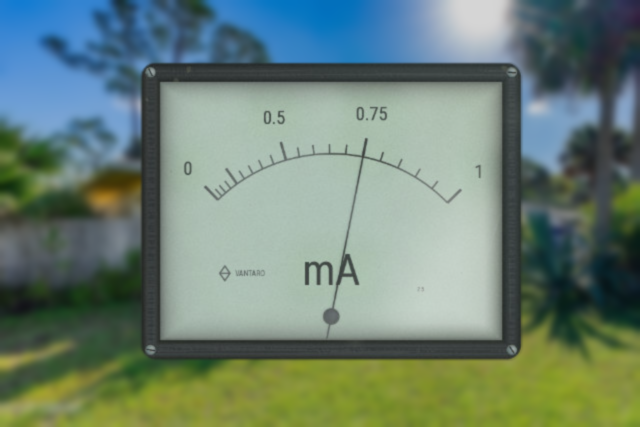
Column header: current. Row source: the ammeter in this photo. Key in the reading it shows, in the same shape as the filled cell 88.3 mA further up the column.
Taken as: 0.75 mA
